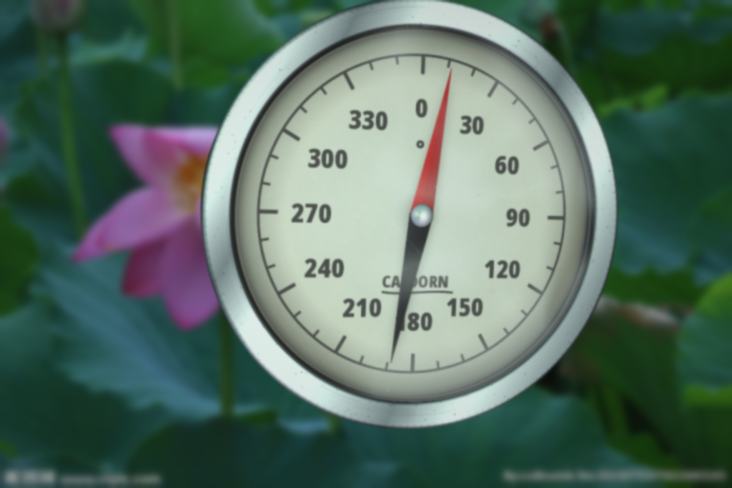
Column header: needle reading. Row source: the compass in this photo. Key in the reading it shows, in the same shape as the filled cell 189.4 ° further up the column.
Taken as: 10 °
